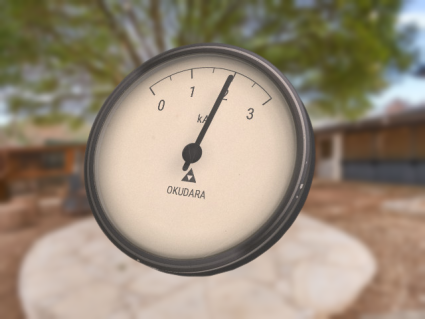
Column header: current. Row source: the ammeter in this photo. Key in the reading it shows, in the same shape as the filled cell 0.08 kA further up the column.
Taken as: 2 kA
